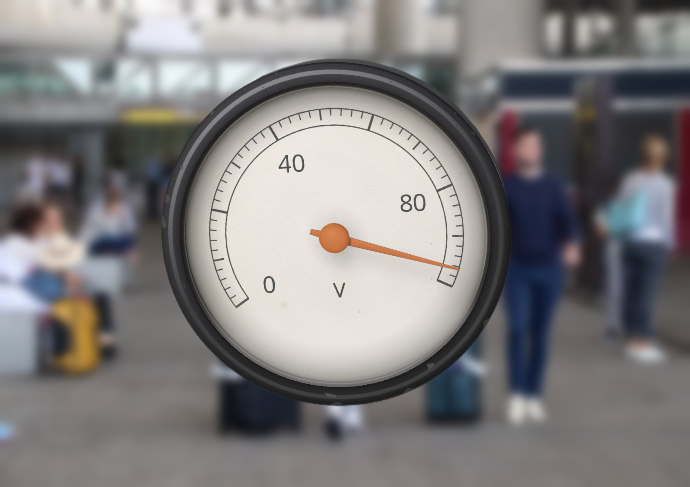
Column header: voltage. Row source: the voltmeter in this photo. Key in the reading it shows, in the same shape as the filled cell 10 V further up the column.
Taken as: 96 V
